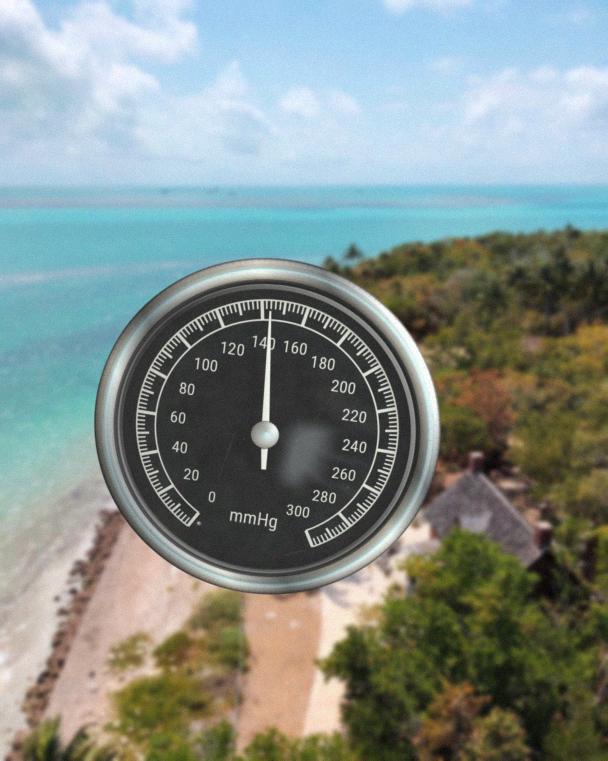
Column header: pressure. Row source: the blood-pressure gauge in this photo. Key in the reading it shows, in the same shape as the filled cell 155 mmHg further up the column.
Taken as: 144 mmHg
